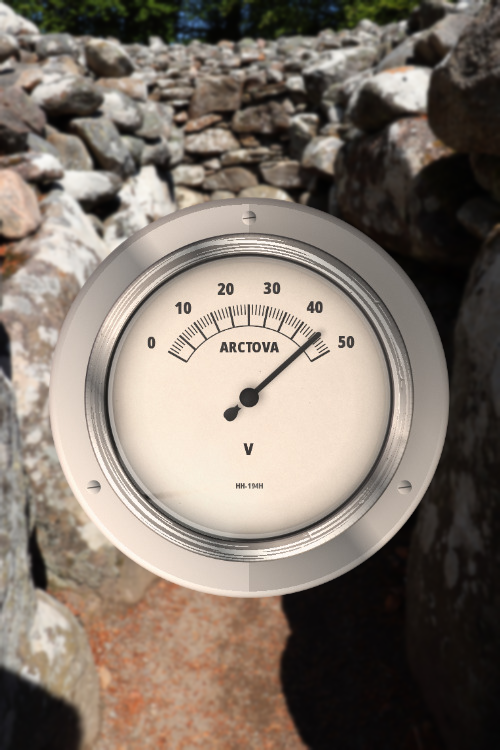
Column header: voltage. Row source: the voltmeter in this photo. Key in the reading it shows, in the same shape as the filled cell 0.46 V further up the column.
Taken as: 45 V
